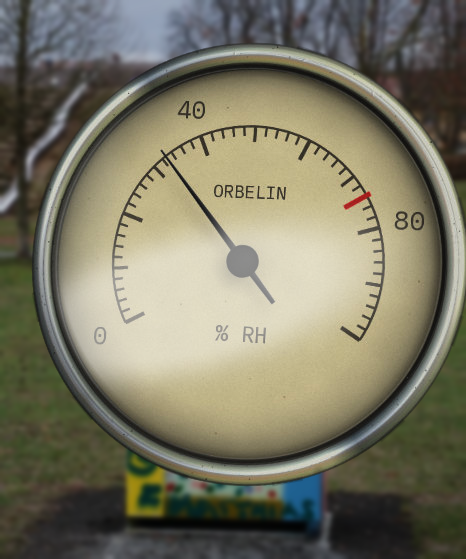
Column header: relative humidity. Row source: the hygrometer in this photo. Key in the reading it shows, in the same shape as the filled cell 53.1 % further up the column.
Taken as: 33 %
